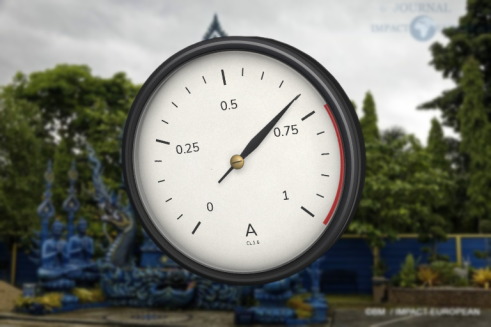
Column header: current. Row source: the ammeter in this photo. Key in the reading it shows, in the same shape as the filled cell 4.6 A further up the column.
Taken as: 0.7 A
